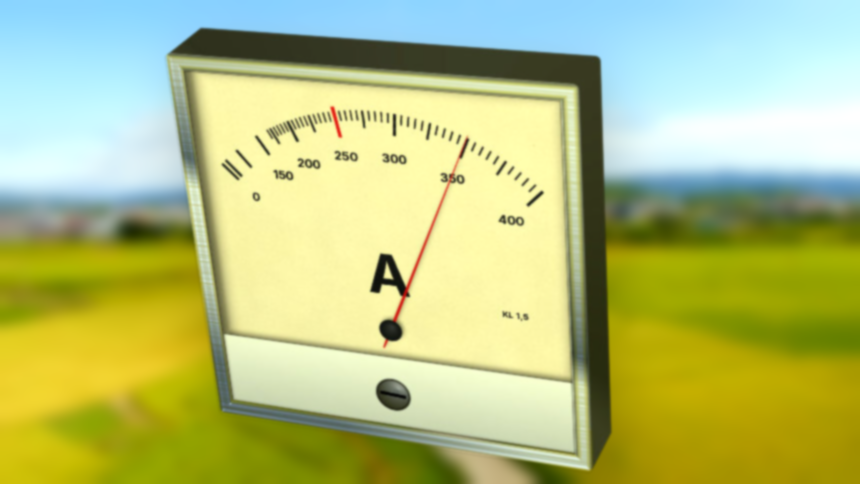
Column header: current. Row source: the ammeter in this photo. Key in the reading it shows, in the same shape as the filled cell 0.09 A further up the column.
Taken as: 350 A
